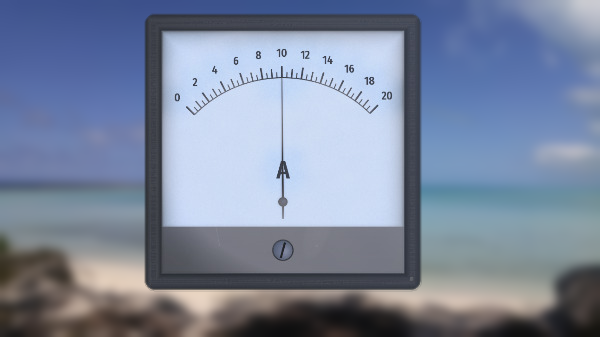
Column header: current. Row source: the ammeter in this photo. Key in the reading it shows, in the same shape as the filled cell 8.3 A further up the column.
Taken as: 10 A
